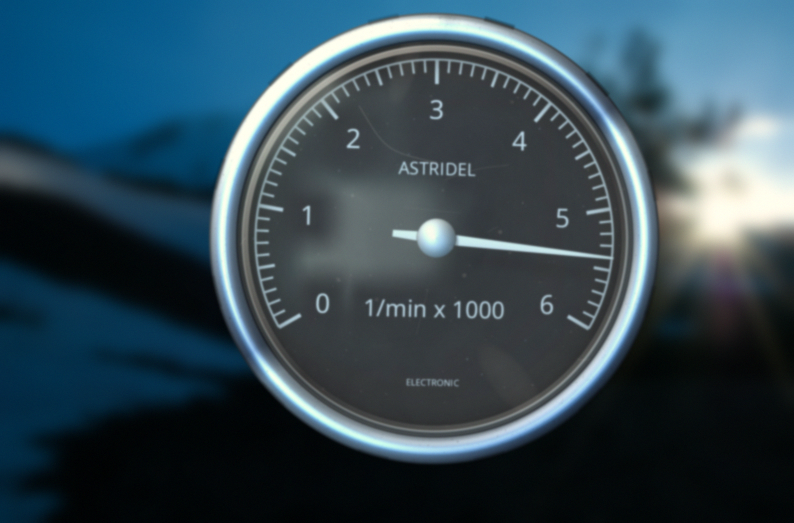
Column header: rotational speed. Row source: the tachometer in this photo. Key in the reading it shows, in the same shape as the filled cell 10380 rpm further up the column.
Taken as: 5400 rpm
